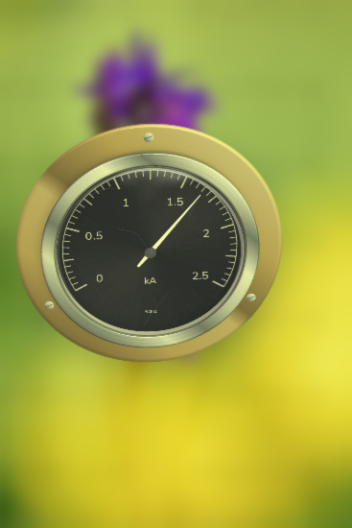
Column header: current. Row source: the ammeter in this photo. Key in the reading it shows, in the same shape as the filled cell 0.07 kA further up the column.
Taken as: 1.65 kA
